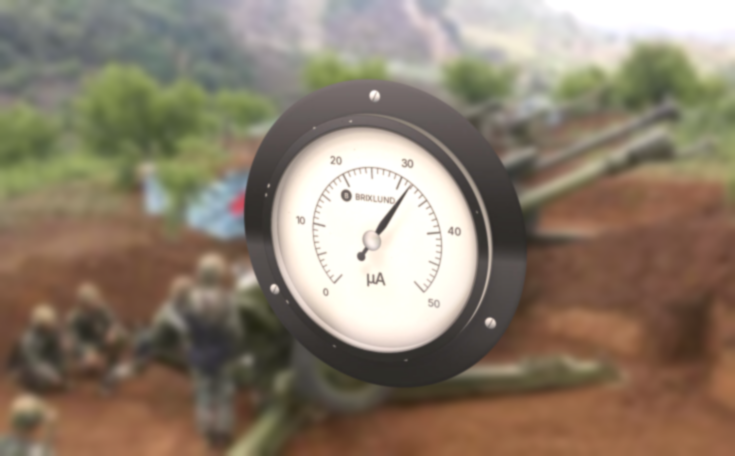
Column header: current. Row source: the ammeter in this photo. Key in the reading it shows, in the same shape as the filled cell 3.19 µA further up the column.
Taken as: 32 µA
